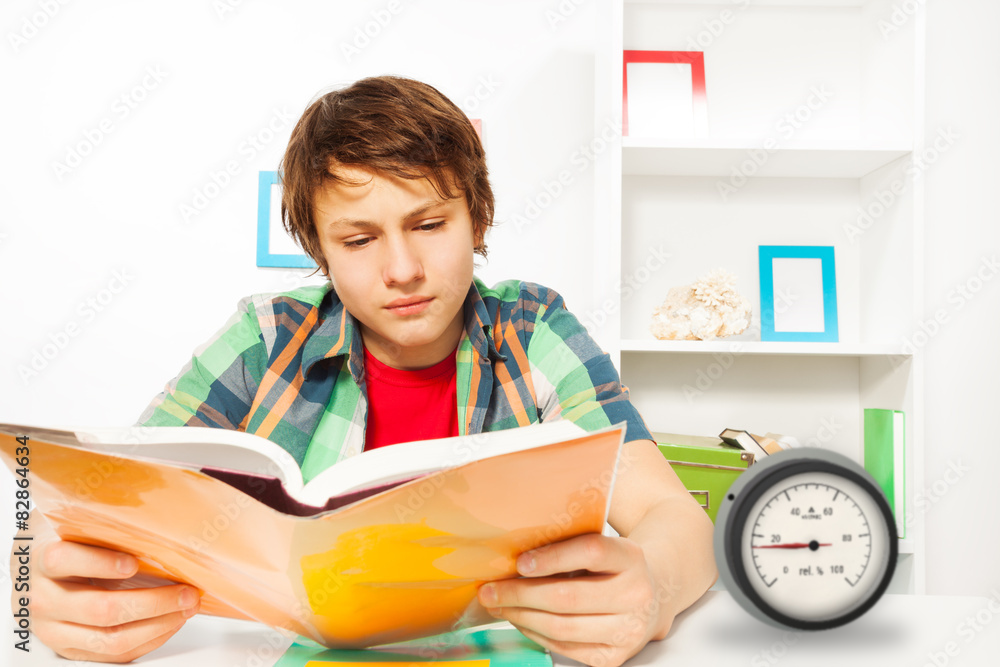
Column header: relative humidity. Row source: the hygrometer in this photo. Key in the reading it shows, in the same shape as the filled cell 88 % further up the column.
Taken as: 16 %
